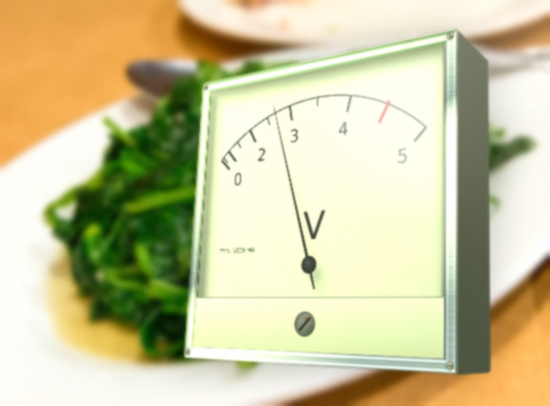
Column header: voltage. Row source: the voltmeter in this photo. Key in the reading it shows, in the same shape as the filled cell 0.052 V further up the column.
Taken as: 2.75 V
